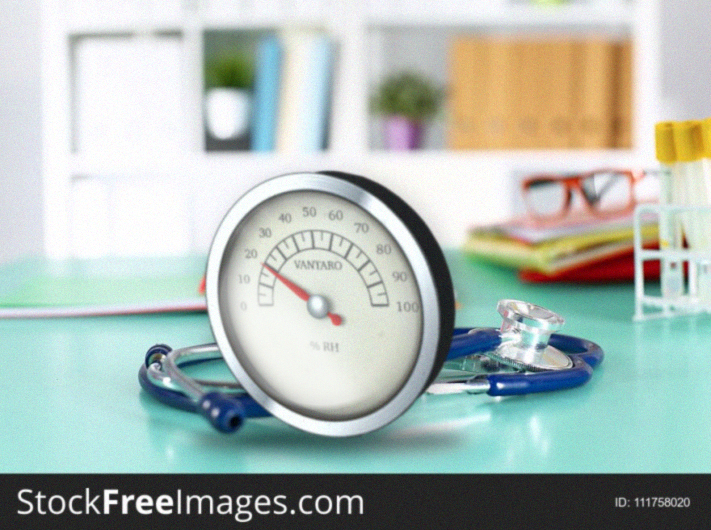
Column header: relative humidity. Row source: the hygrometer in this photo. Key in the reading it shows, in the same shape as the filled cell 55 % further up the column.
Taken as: 20 %
